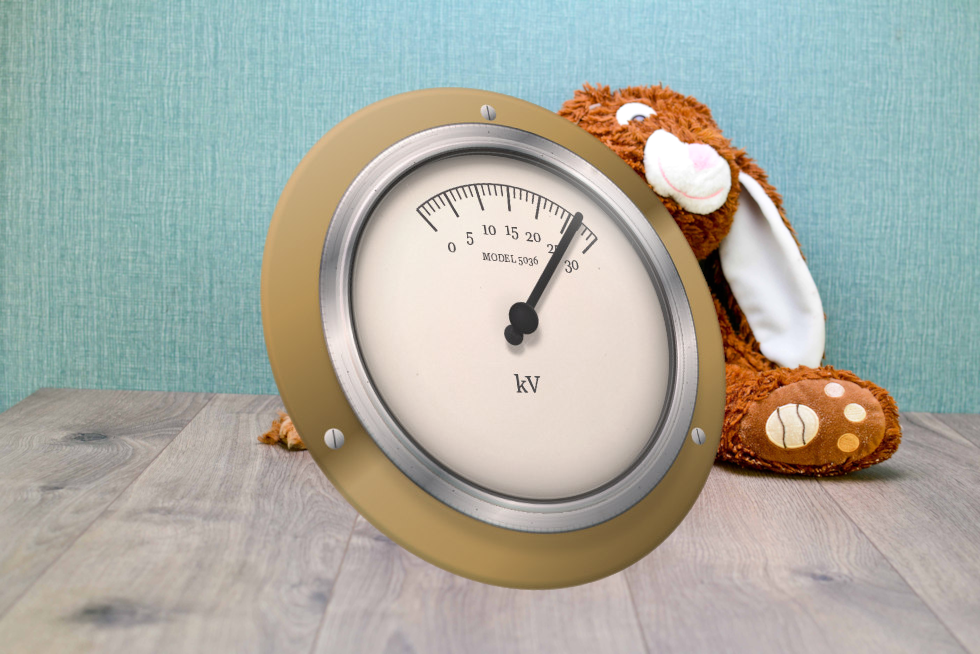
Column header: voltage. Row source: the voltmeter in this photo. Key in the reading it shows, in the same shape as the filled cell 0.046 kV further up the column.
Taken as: 26 kV
